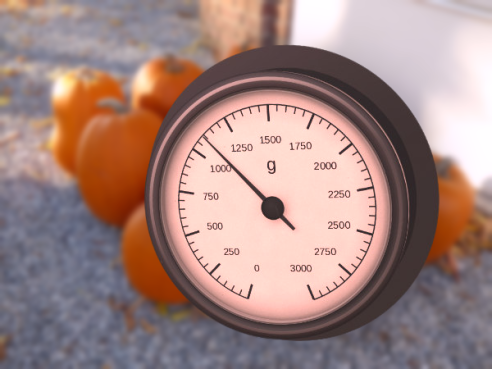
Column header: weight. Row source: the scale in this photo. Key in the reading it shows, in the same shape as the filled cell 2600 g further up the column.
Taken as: 1100 g
